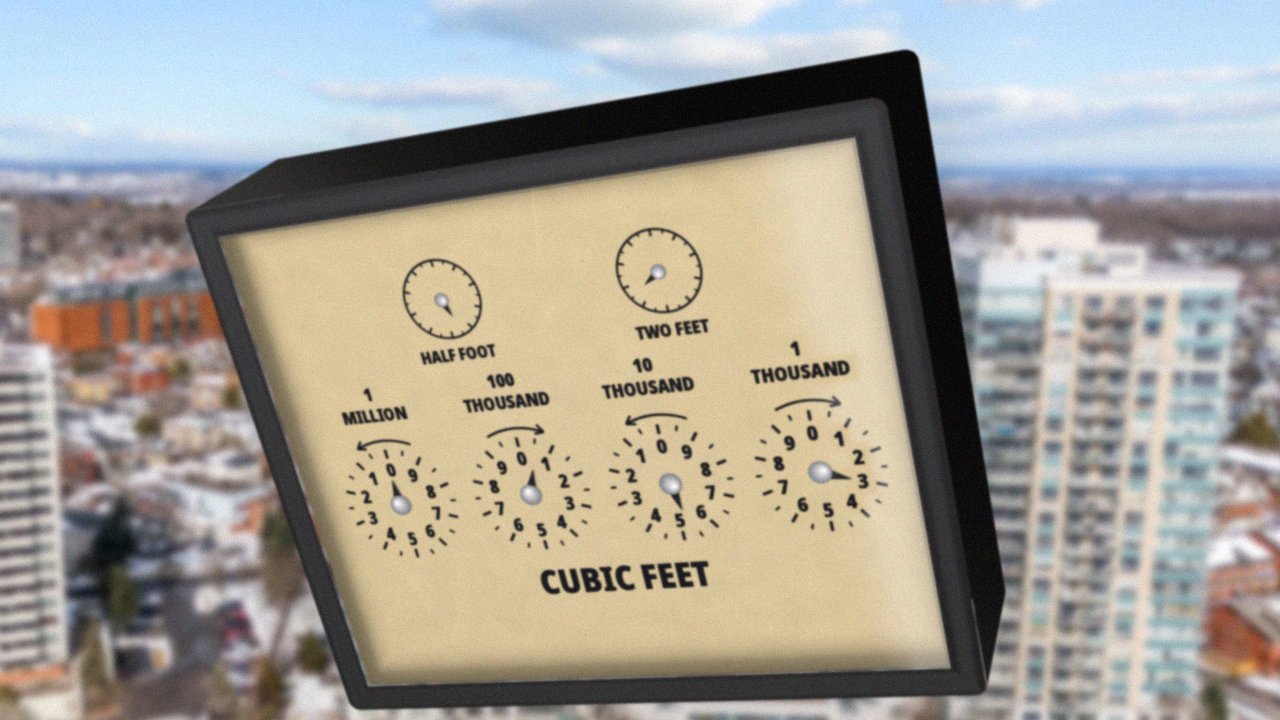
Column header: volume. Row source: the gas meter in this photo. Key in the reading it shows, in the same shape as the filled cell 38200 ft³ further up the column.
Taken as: 5300 ft³
